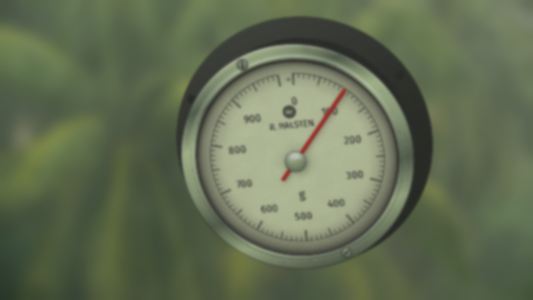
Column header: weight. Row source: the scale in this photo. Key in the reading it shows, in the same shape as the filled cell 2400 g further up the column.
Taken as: 100 g
